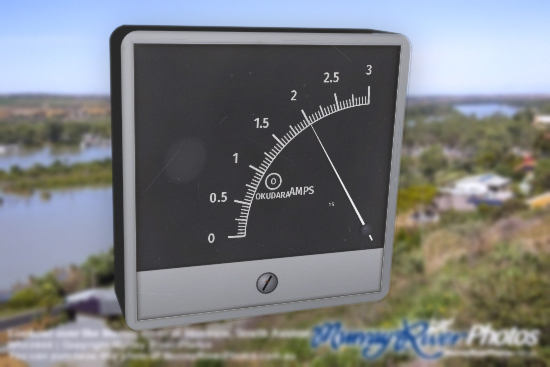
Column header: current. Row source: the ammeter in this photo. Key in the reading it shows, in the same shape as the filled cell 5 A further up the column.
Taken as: 2 A
